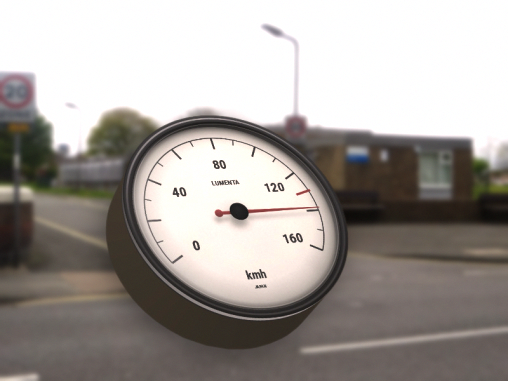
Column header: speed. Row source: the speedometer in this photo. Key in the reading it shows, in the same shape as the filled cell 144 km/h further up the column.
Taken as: 140 km/h
